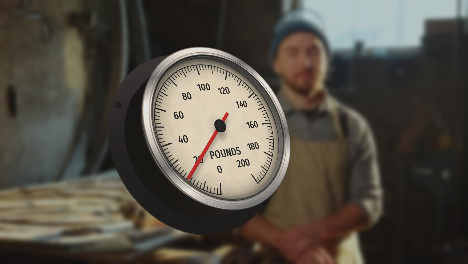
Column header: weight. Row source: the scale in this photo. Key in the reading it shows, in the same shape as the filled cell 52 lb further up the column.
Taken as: 20 lb
